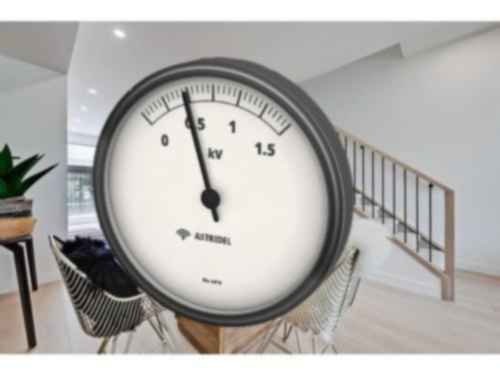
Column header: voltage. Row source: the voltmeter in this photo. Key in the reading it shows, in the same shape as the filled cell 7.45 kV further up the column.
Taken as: 0.5 kV
